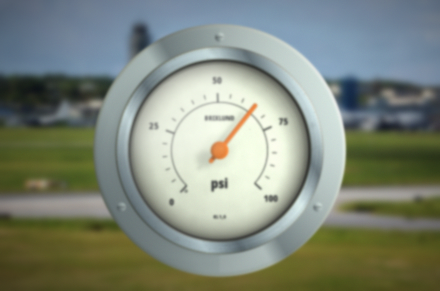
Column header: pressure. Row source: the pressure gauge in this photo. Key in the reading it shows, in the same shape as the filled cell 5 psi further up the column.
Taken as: 65 psi
